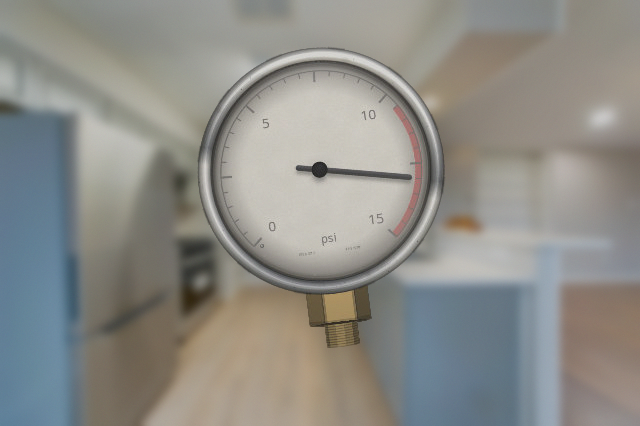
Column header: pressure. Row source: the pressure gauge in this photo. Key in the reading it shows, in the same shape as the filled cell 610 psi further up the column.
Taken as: 13 psi
